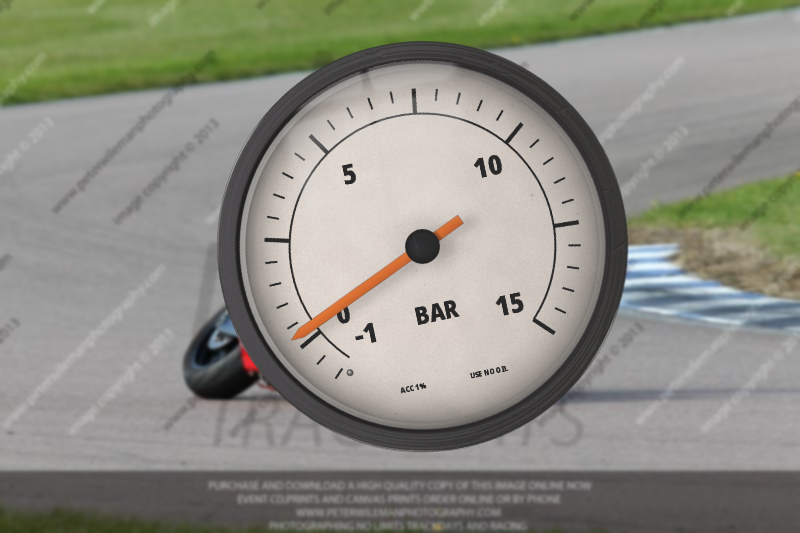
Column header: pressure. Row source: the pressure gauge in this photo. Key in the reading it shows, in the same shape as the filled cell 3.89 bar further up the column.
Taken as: 0.25 bar
